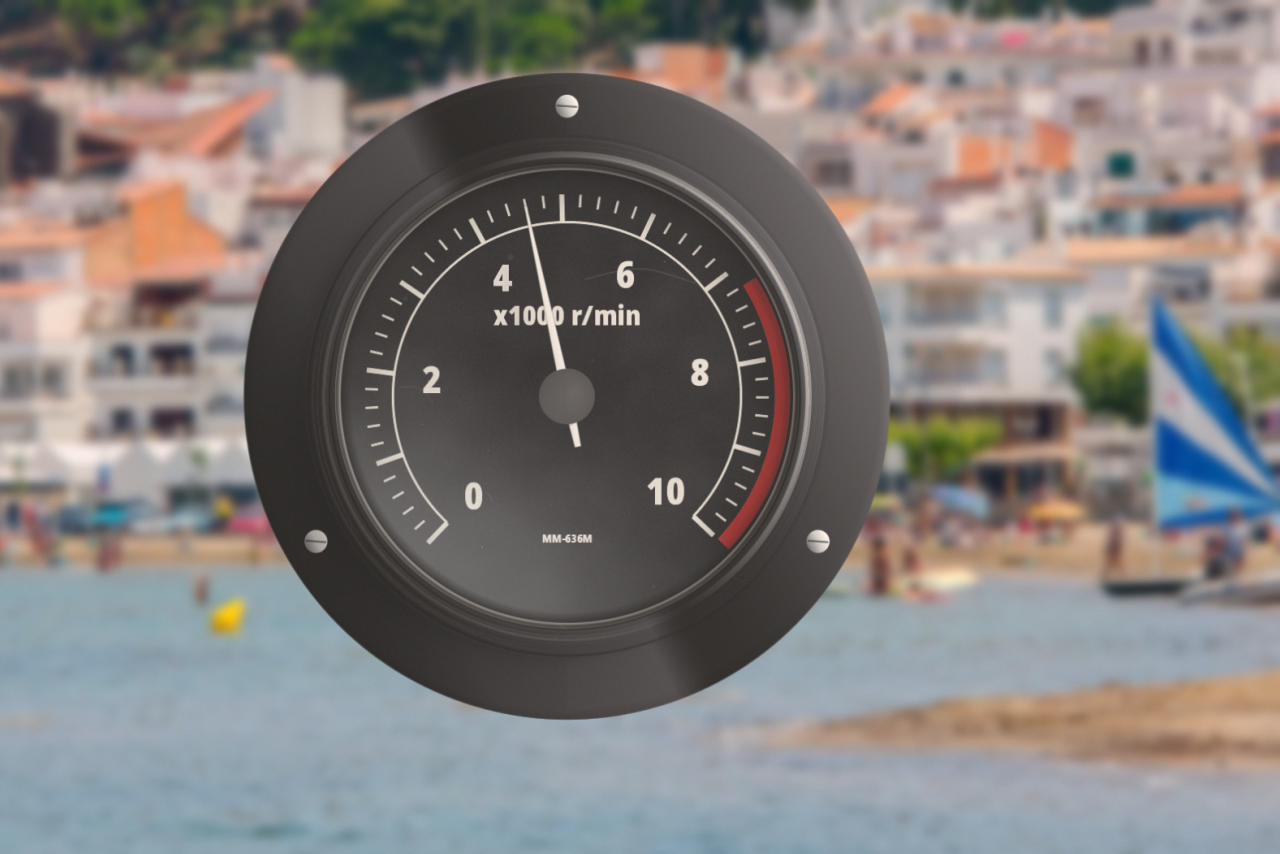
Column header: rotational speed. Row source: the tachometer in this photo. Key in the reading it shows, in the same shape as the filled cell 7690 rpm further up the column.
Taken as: 4600 rpm
